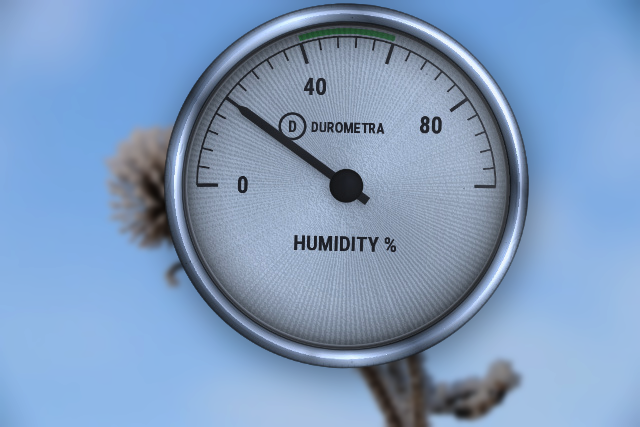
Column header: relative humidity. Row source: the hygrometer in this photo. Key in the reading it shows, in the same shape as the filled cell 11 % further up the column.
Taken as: 20 %
